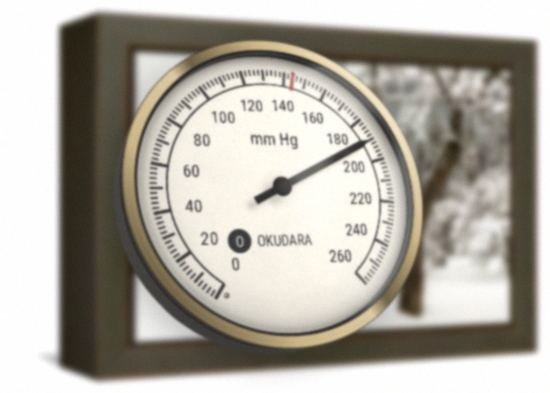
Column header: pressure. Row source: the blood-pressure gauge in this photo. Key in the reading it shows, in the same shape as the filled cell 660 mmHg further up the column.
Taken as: 190 mmHg
